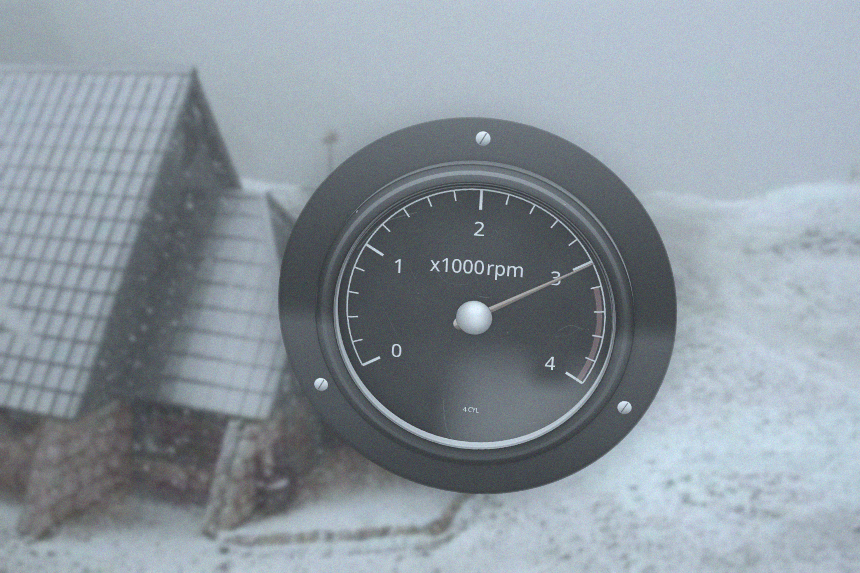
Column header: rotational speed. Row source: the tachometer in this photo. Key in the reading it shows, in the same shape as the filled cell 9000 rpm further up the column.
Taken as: 3000 rpm
